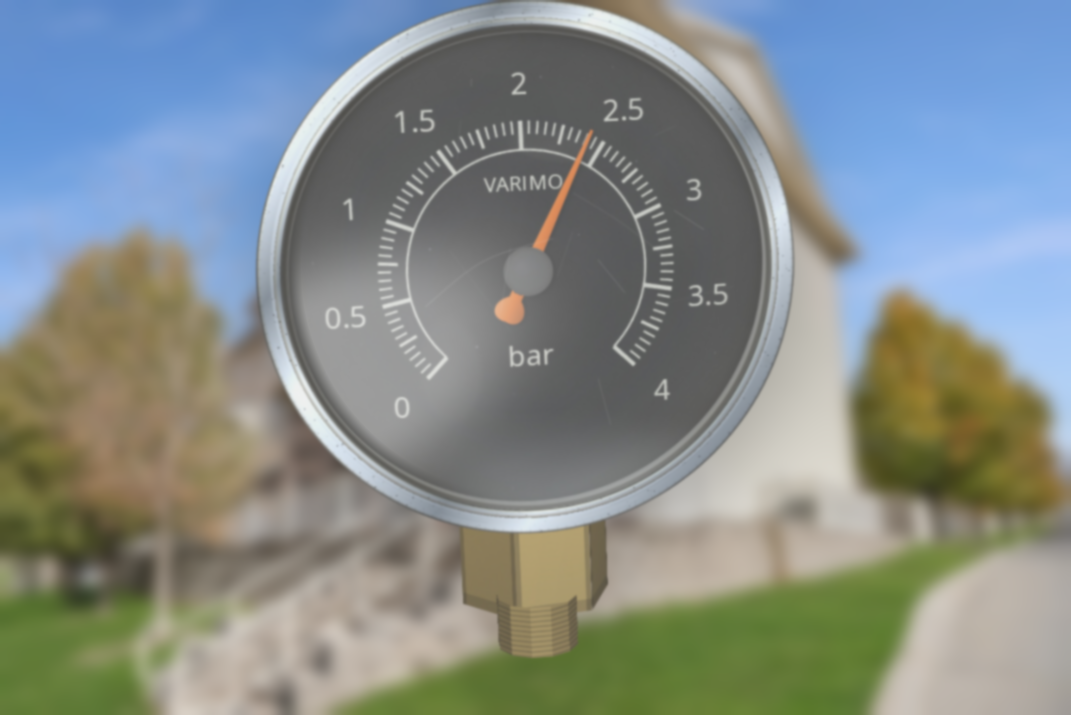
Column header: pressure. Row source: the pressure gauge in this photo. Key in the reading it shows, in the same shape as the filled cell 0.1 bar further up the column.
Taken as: 2.4 bar
